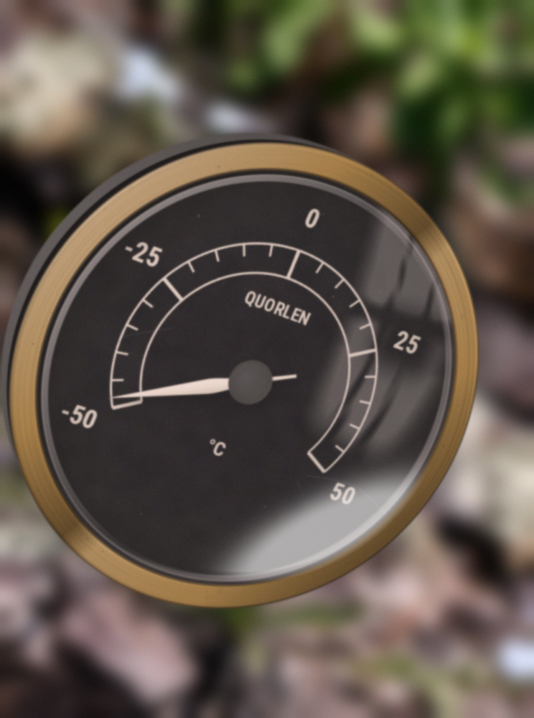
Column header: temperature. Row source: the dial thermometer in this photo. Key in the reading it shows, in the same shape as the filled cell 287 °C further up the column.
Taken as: -47.5 °C
